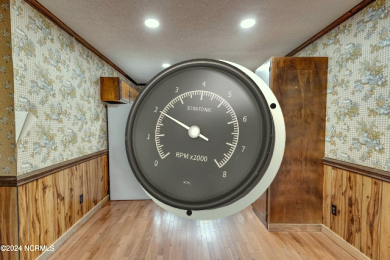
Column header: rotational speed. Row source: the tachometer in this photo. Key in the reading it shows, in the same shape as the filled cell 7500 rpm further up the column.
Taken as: 2000 rpm
